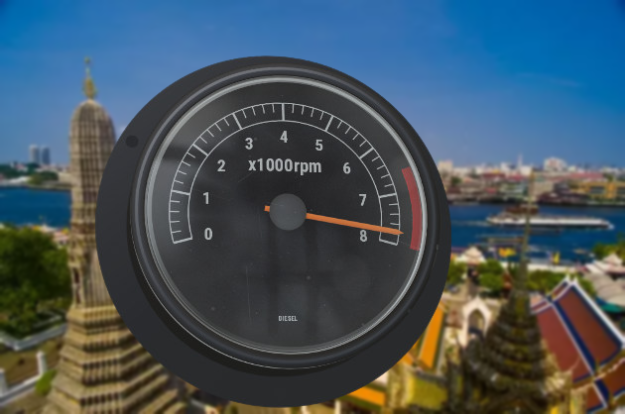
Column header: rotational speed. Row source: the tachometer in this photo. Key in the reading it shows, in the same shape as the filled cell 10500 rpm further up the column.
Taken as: 7800 rpm
